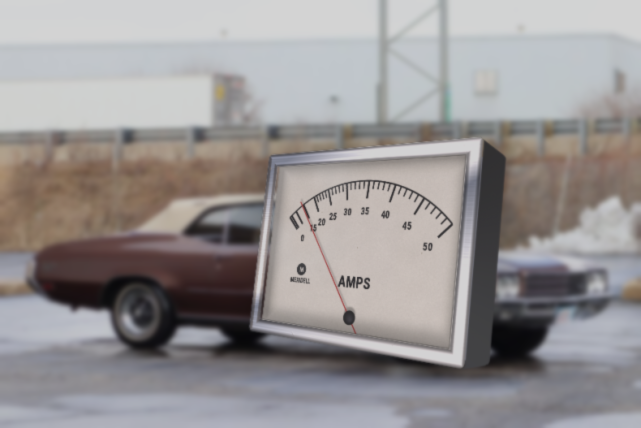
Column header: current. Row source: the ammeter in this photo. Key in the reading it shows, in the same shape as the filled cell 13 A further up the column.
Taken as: 15 A
